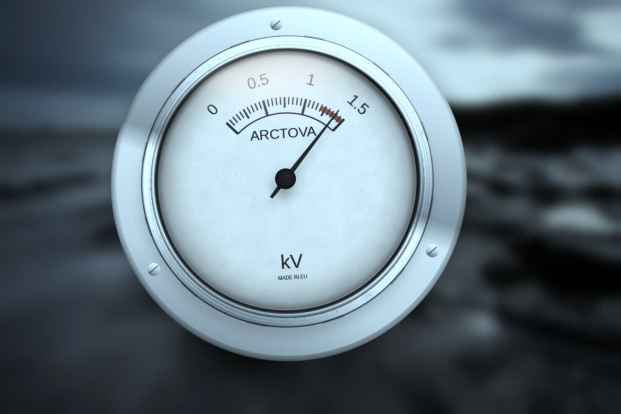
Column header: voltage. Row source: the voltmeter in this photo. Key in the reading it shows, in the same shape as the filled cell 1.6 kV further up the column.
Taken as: 1.4 kV
